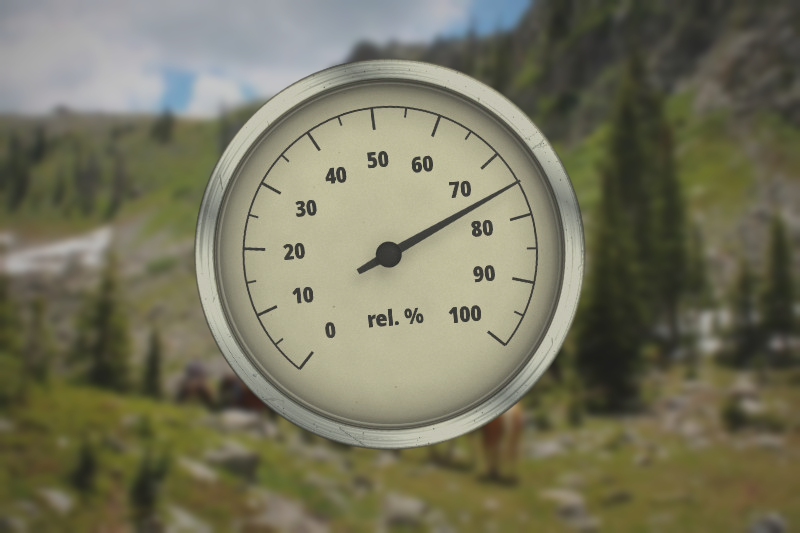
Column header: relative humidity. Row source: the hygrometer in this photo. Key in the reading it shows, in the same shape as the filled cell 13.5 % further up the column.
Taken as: 75 %
